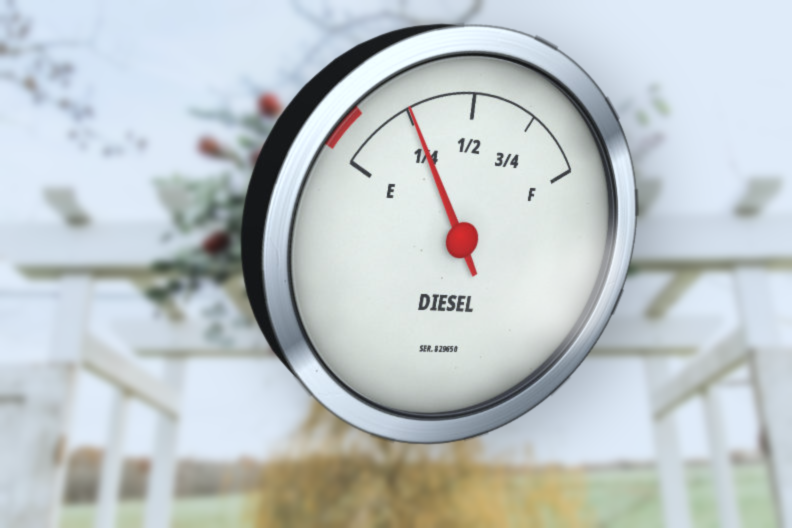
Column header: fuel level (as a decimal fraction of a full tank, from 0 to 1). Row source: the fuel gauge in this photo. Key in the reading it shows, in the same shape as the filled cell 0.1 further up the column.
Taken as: 0.25
